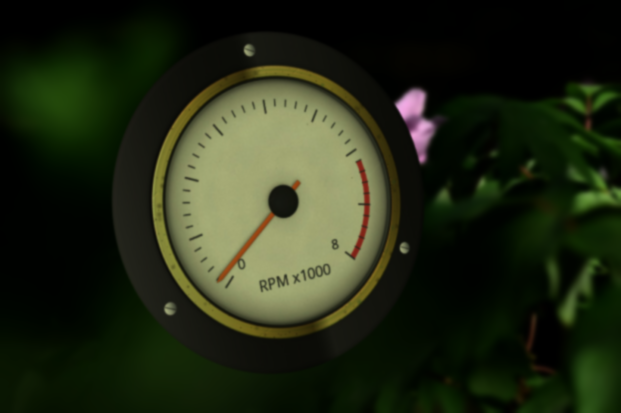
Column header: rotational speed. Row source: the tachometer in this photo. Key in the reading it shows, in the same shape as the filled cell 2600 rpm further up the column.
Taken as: 200 rpm
